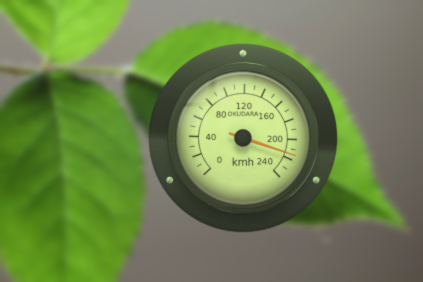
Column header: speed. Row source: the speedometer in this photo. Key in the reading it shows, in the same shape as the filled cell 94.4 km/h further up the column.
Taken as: 215 km/h
